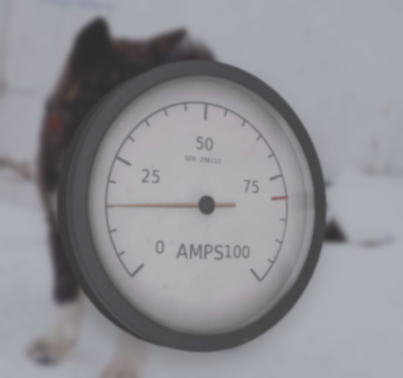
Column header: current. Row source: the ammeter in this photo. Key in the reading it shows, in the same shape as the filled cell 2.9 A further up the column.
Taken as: 15 A
